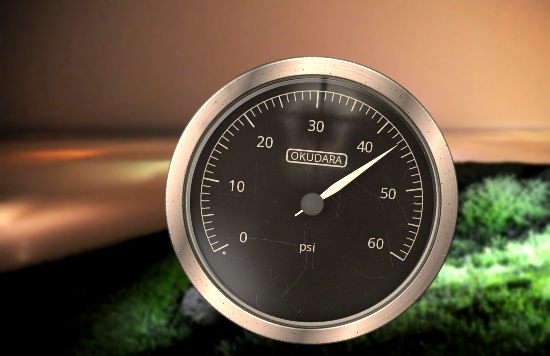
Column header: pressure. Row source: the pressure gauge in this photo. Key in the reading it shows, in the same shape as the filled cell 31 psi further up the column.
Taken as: 43 psi
